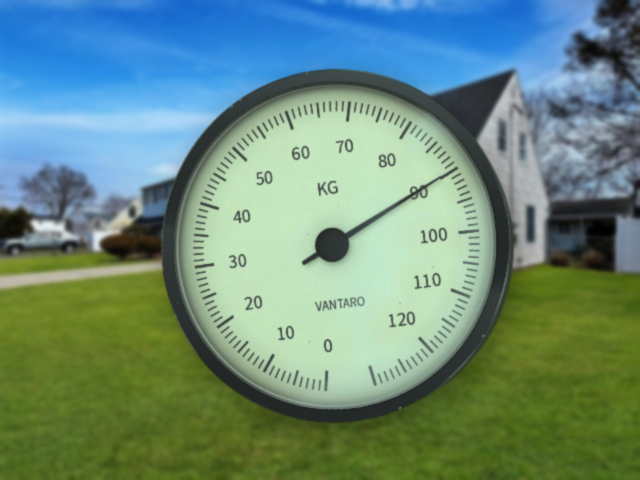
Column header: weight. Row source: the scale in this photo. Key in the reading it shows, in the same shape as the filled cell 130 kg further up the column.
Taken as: 90 kg
